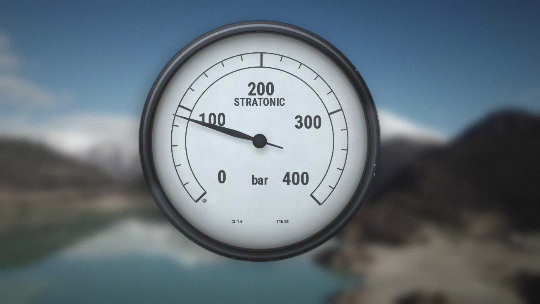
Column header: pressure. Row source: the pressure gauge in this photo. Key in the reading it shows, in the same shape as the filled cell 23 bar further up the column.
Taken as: 90 bar
